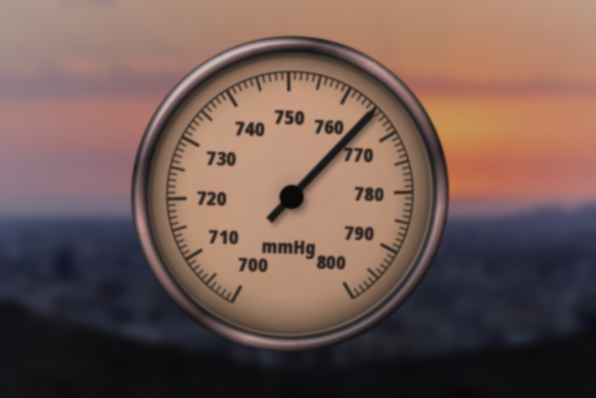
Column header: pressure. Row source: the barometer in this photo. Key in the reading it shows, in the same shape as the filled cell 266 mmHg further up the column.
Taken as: 765 mmHg
